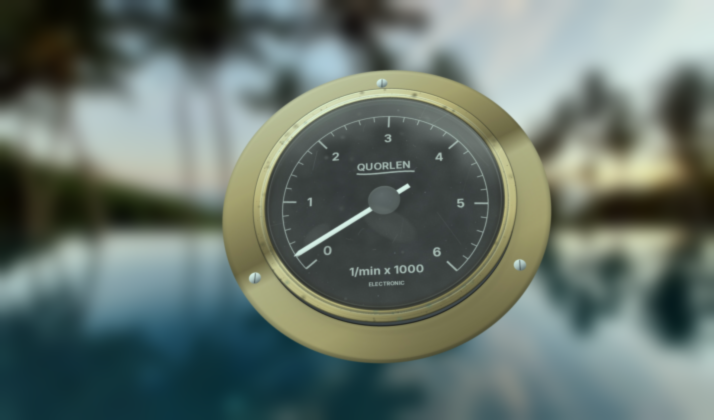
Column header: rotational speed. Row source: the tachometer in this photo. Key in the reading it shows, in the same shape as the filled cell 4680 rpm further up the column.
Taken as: 200 rpm
